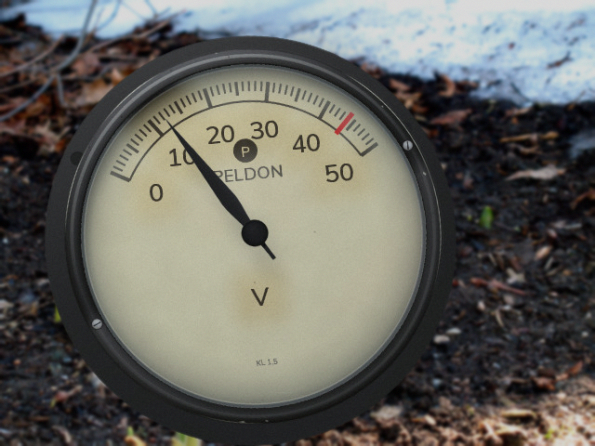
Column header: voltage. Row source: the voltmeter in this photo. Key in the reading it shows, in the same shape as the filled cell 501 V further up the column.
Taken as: 12 V
